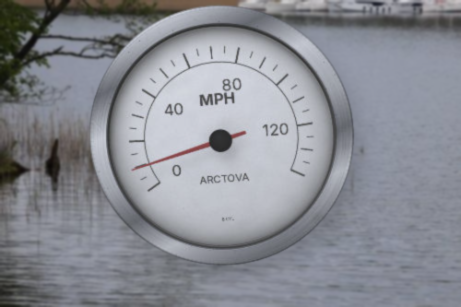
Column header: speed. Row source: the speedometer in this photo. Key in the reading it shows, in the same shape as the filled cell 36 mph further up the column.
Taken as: 10 mph
